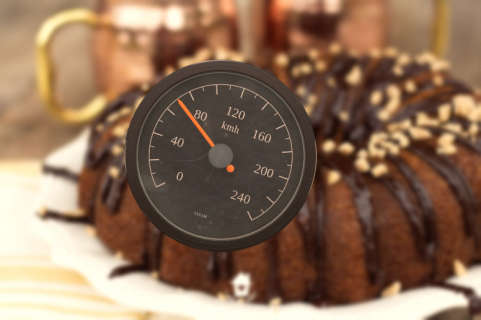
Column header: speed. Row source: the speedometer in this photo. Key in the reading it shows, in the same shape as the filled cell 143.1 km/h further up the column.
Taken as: 70 km/h
